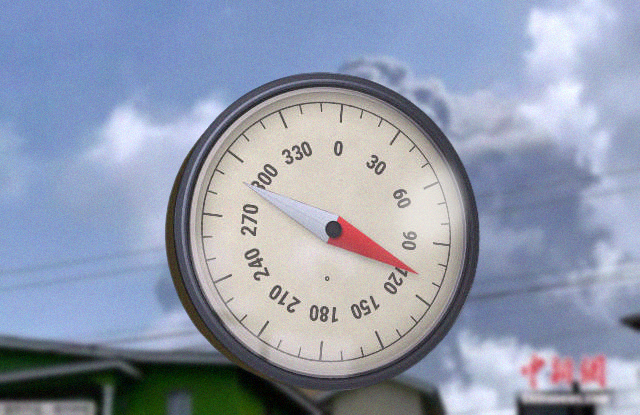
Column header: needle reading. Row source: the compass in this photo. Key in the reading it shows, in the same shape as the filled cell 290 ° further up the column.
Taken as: 110 °
